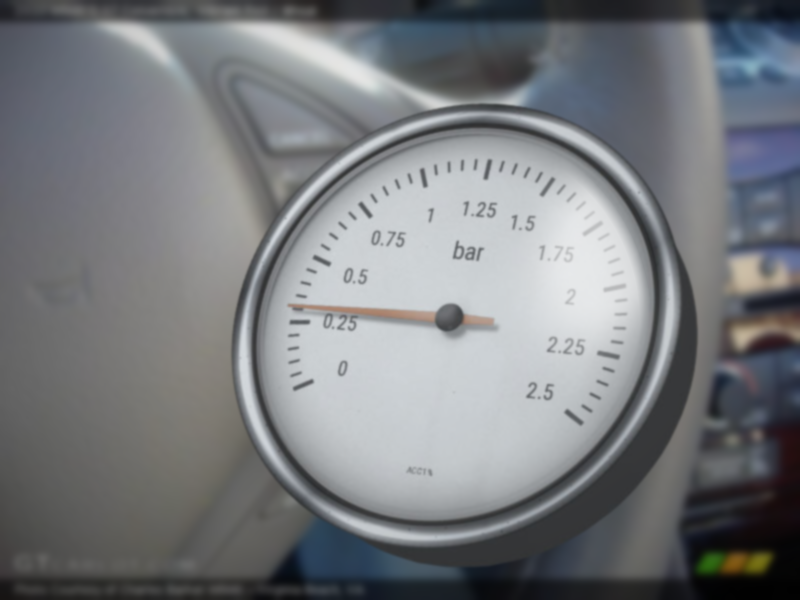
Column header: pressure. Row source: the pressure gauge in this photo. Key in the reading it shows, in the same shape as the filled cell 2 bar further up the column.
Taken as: 0.3 bar
